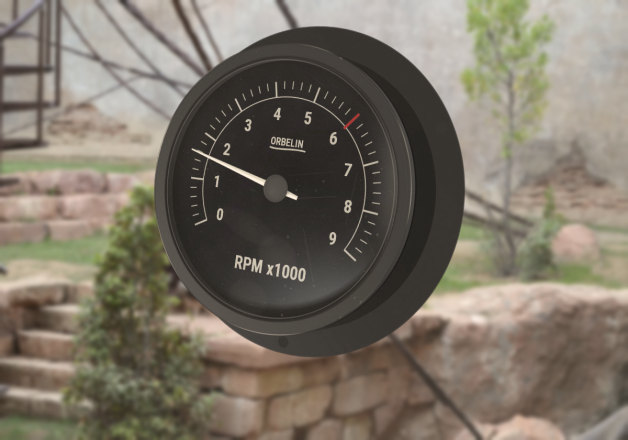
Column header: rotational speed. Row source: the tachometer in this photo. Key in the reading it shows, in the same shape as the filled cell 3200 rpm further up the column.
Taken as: 1600 rpm
